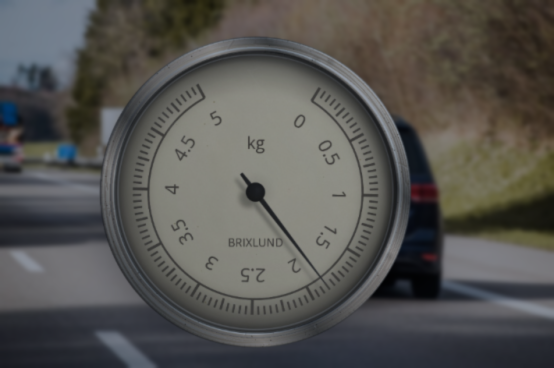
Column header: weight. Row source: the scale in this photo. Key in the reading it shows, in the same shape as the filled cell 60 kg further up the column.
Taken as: 1.85 kg
